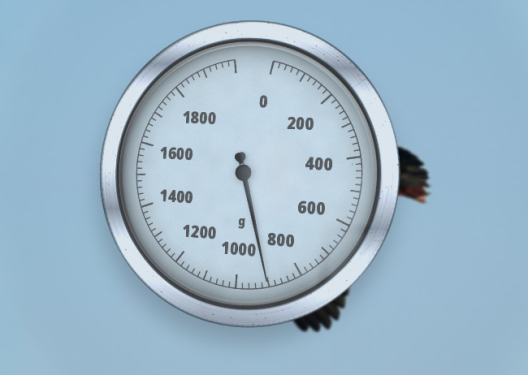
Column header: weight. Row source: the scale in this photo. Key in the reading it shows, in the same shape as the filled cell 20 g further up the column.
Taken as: 900 g
